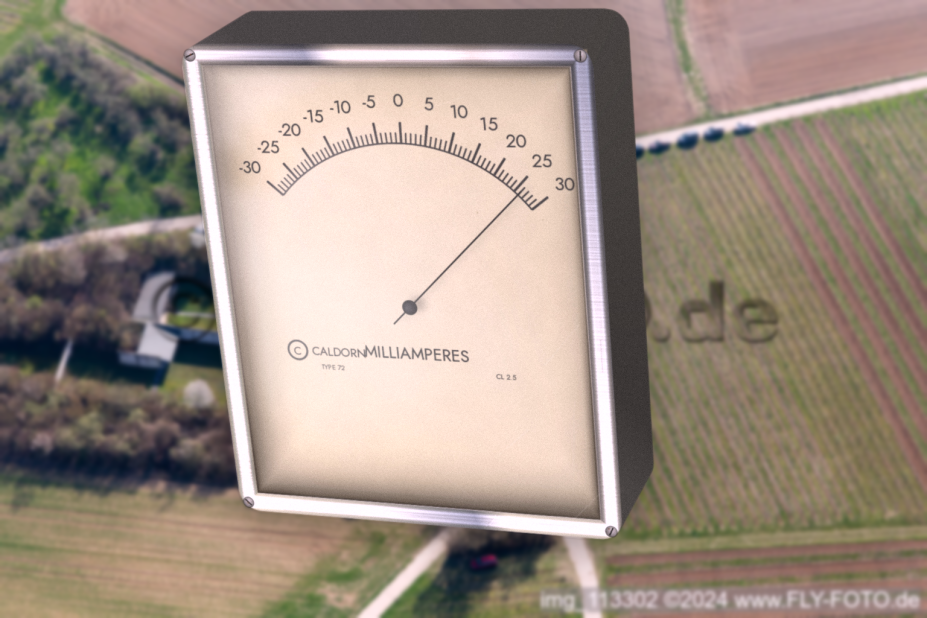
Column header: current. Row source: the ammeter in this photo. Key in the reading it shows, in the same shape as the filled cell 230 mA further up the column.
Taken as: 26 mA
